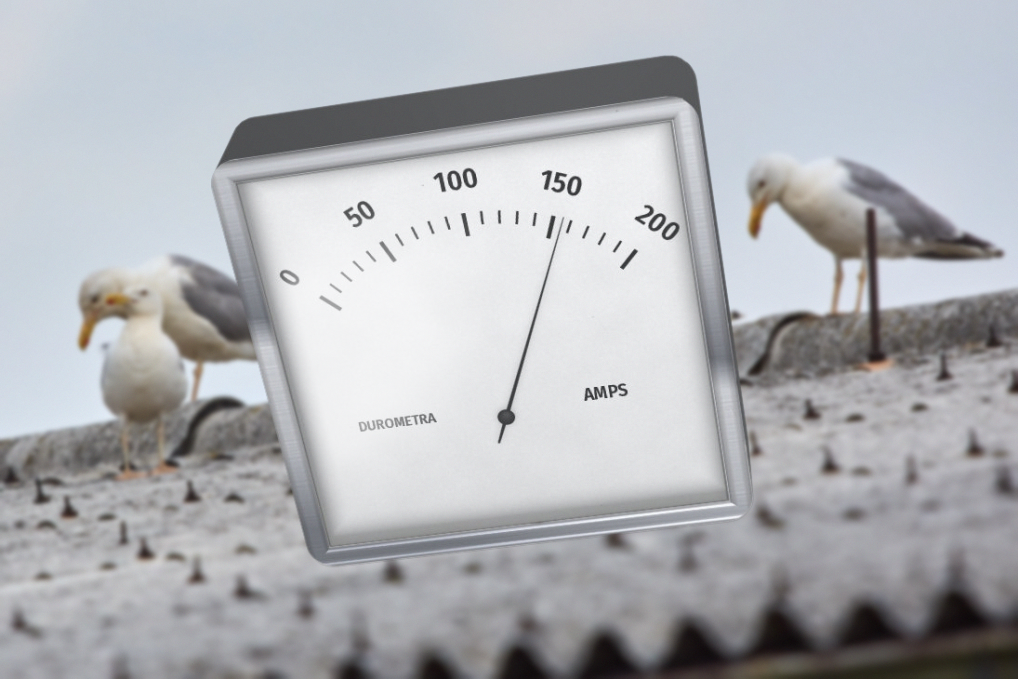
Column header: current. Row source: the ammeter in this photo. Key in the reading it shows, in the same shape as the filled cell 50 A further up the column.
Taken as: 155 A
